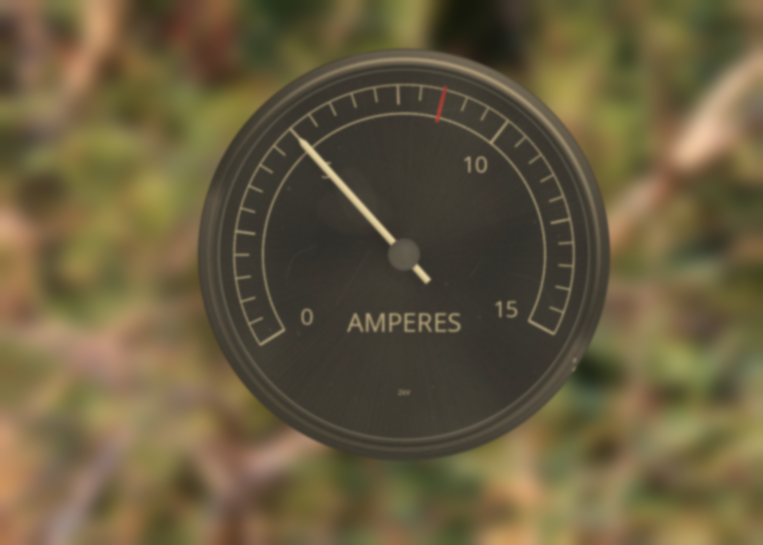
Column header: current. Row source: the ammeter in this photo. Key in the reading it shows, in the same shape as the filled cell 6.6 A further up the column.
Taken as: 5 A
